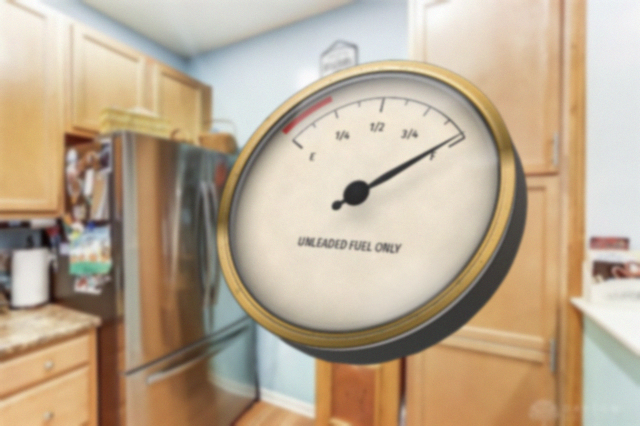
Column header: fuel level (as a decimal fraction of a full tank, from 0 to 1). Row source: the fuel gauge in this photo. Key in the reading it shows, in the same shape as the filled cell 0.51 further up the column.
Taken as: 1
